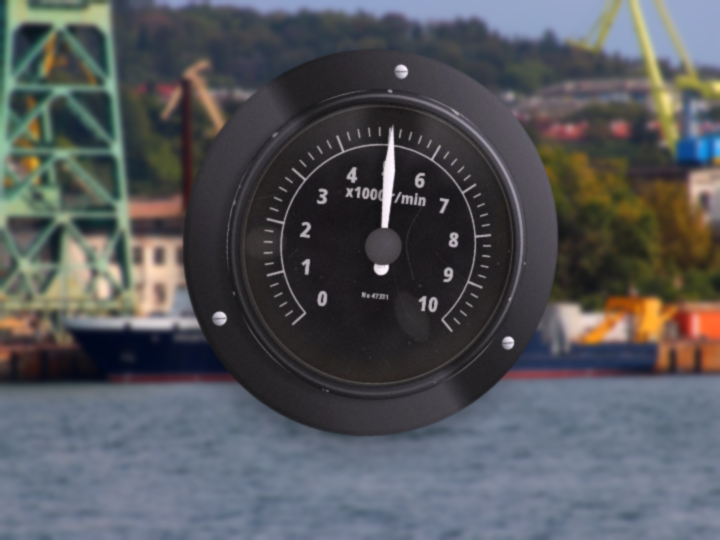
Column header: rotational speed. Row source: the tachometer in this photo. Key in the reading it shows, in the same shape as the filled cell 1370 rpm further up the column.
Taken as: 5000 rpm
